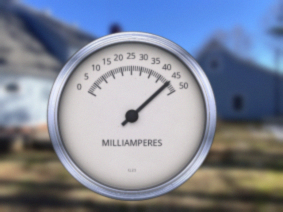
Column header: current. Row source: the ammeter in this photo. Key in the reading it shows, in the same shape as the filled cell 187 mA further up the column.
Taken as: 45 mA
